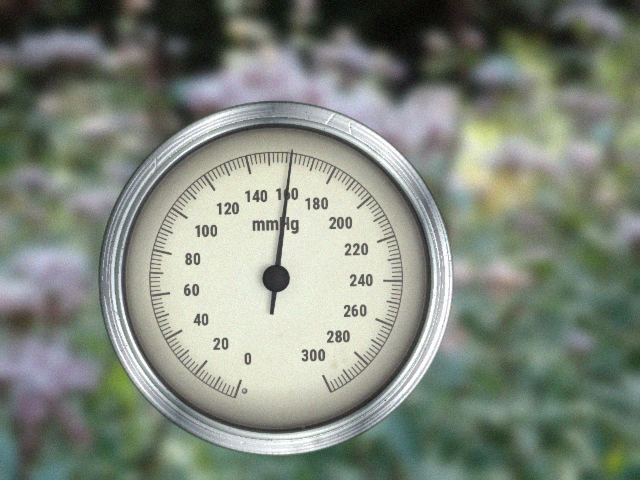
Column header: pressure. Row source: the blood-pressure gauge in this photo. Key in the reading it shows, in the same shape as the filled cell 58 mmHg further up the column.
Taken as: 160 mmHg
